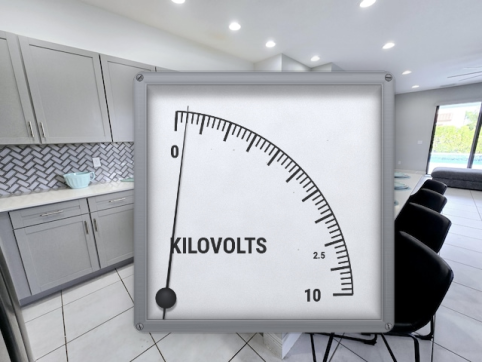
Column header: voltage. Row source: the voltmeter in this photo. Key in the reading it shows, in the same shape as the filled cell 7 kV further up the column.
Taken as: 0.4 kV
